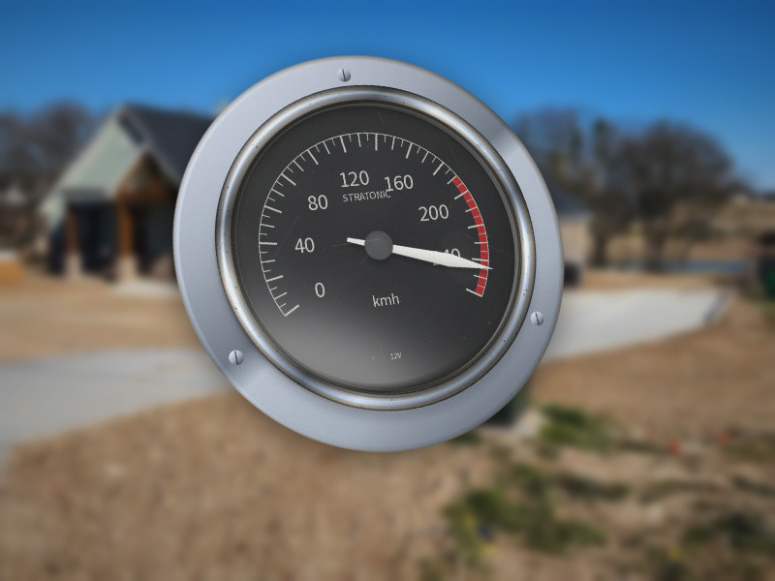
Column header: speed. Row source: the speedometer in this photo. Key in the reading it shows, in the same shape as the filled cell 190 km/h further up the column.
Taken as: 245 km/h
